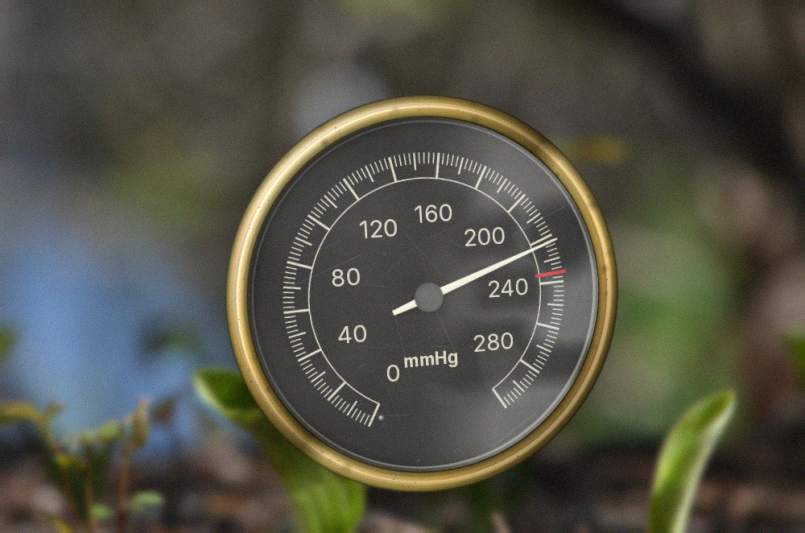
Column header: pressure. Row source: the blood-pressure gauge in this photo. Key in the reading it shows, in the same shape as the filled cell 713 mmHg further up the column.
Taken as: 222 mmHg
